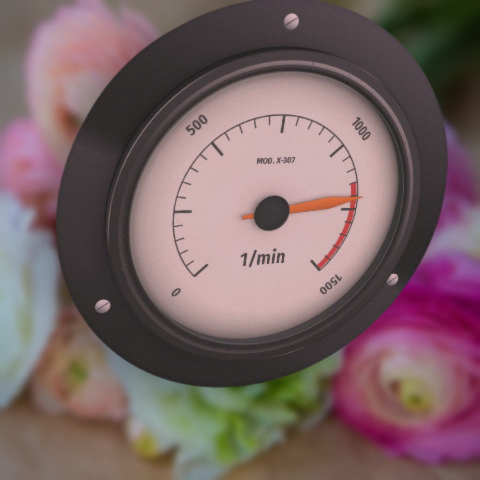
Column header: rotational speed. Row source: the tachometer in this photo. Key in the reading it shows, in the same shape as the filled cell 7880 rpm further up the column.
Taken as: 1200 rpm
